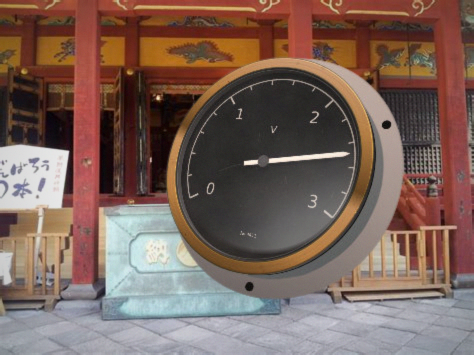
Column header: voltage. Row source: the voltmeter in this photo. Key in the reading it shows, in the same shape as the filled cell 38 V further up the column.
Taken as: 2.5 V
